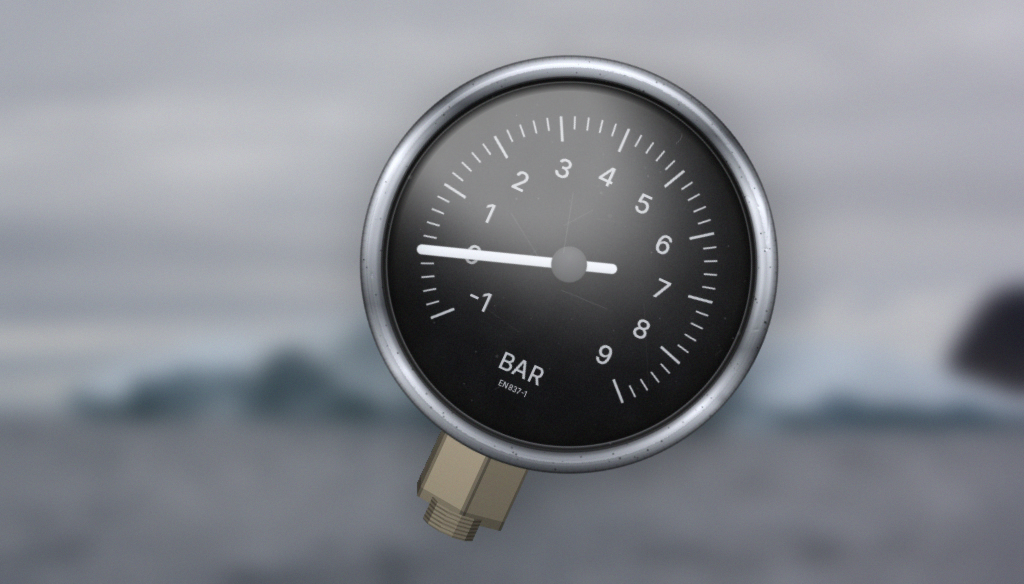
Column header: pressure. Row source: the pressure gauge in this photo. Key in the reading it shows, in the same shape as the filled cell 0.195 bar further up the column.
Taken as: 0 bar
